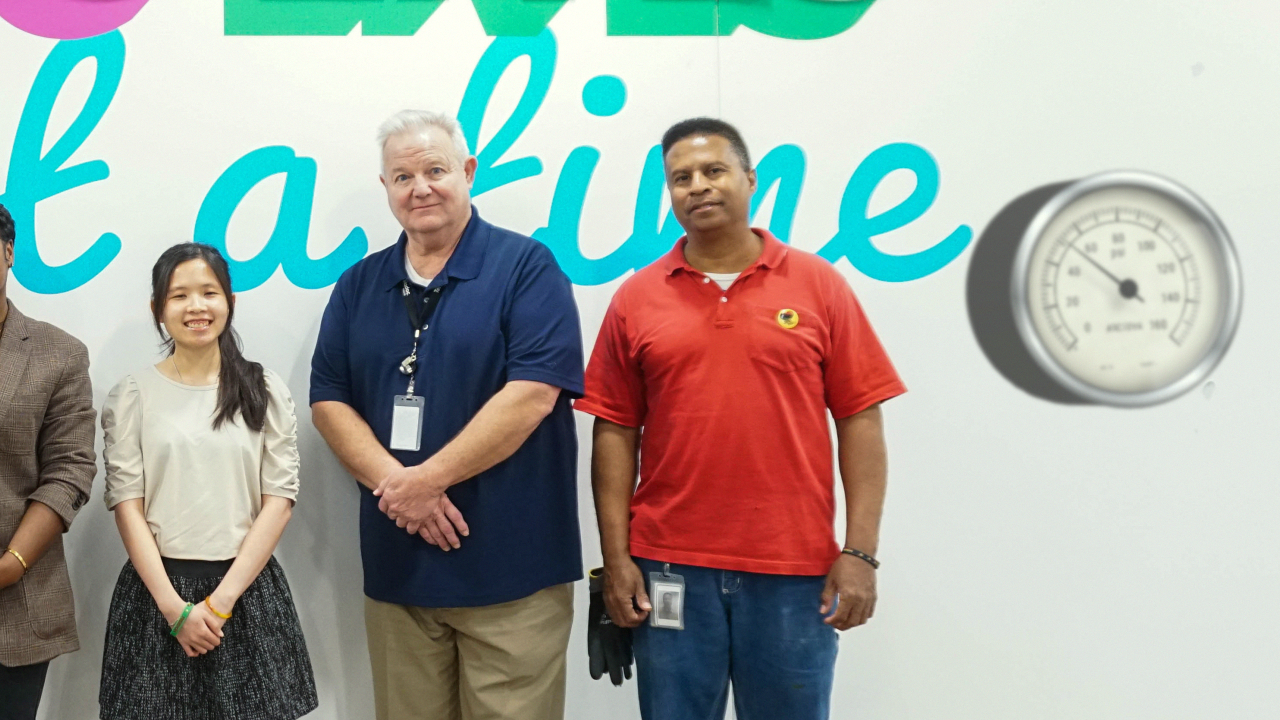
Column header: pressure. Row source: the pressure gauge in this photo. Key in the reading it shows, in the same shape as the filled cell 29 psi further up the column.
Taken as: 50 psi
